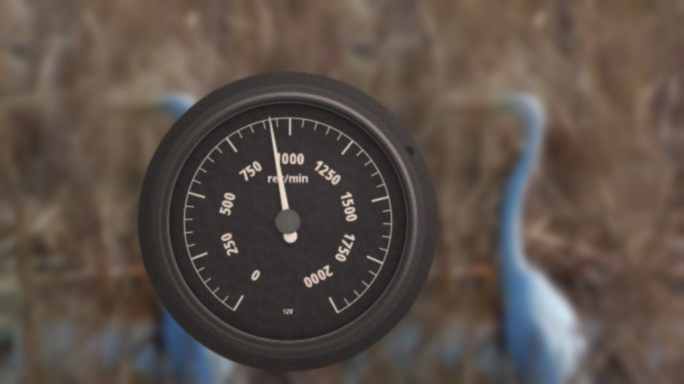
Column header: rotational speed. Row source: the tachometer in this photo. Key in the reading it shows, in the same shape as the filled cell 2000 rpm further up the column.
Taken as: 925 rpm
